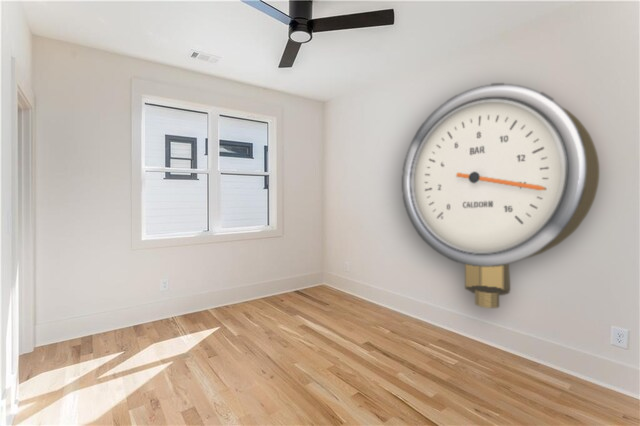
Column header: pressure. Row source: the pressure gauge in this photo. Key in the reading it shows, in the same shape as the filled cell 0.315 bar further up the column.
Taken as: 14 bar
